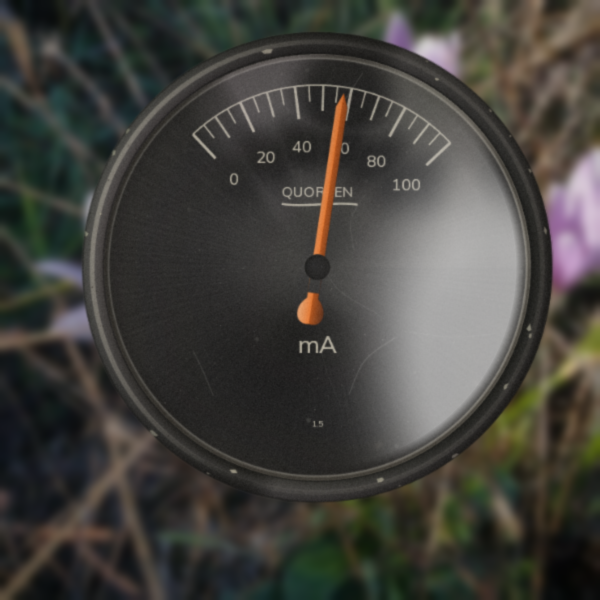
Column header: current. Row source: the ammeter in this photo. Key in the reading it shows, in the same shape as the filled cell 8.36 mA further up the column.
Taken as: 57.5 mA
